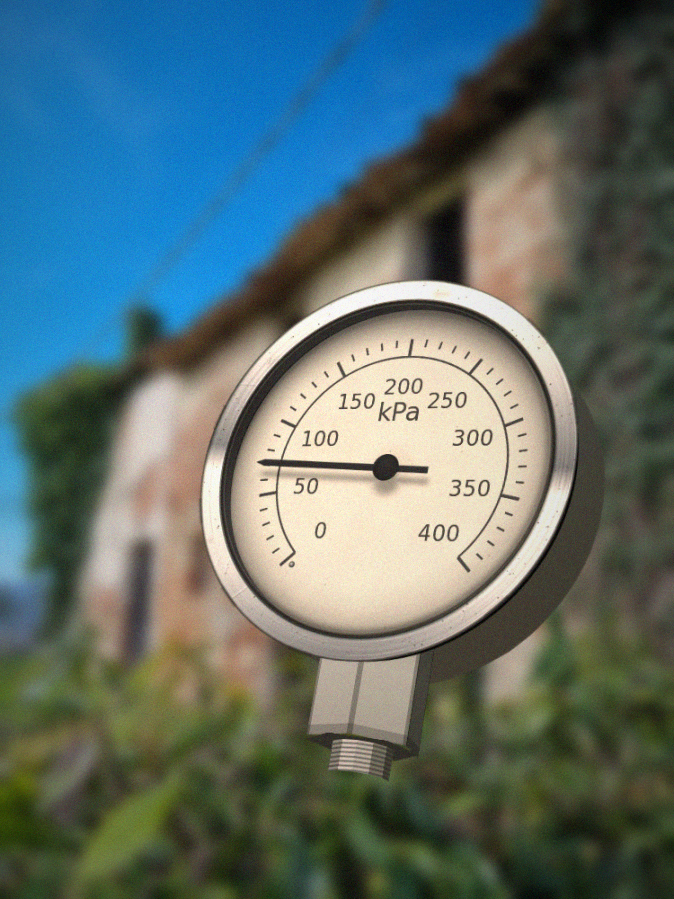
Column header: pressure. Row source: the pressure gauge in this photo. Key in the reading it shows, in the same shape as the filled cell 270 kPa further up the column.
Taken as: 70 kPa
